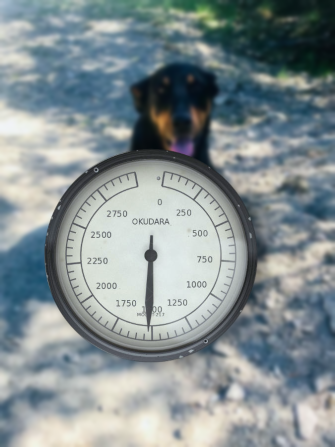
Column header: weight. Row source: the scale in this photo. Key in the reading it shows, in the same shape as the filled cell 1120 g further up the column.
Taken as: 1525 g
